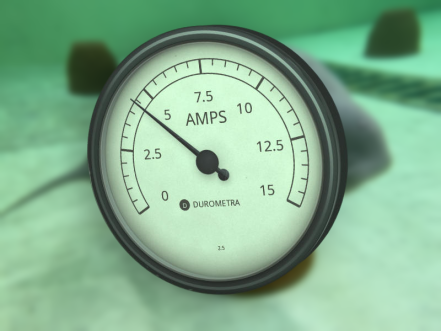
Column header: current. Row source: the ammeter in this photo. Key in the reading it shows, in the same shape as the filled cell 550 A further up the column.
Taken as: 4.5 A
